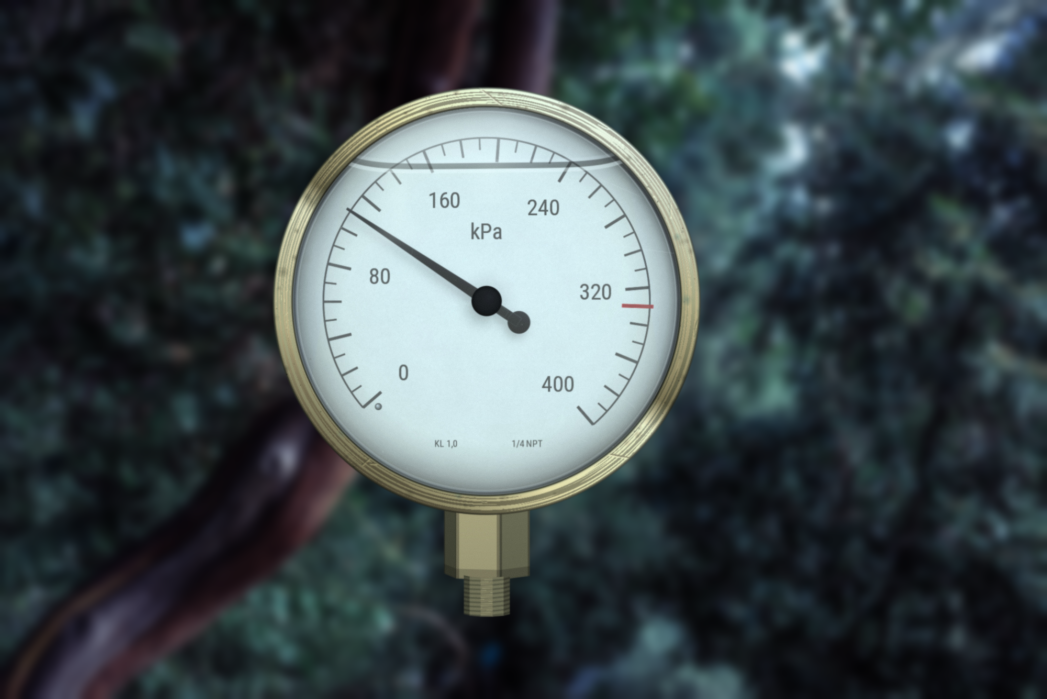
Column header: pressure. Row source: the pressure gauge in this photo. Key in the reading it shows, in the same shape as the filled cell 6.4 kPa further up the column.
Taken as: 110 kPa
